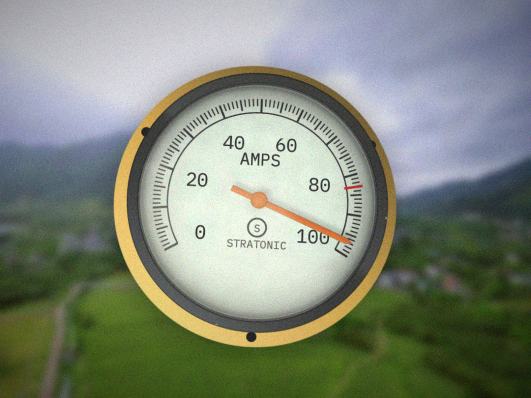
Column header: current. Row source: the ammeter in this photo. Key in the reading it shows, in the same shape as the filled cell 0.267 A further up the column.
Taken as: 97 A
